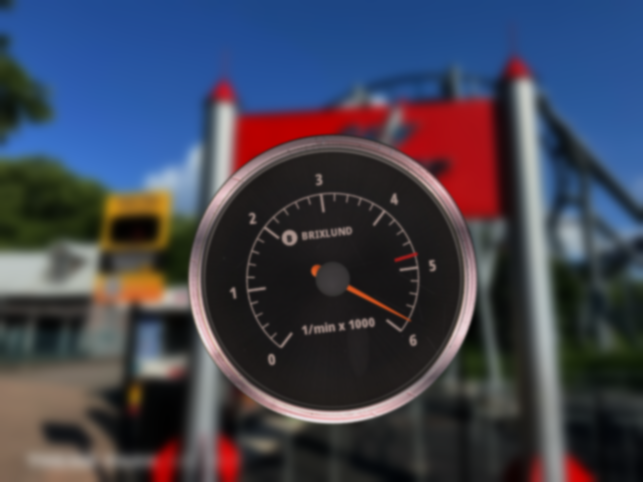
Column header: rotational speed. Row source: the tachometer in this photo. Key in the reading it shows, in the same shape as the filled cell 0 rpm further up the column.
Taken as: 5800 rpm
